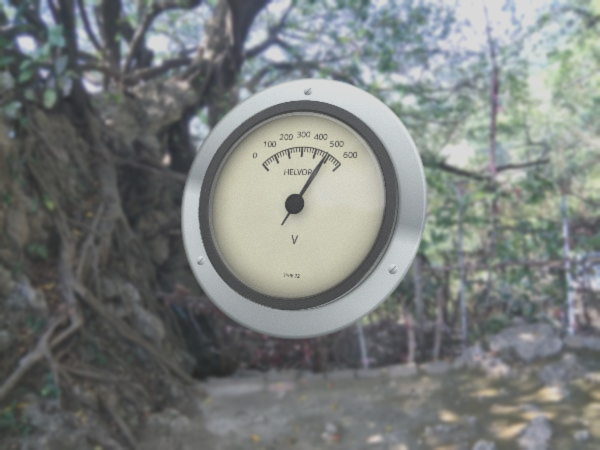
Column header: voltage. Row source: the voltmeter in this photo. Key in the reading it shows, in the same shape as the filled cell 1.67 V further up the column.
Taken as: 500 V
